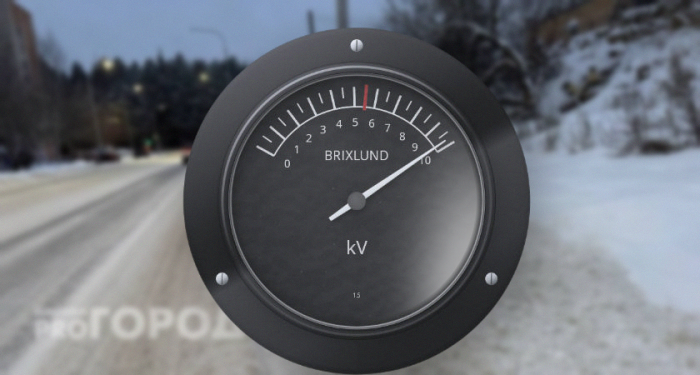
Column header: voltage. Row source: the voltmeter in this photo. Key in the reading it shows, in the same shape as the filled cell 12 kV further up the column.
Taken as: 9.75 kV
